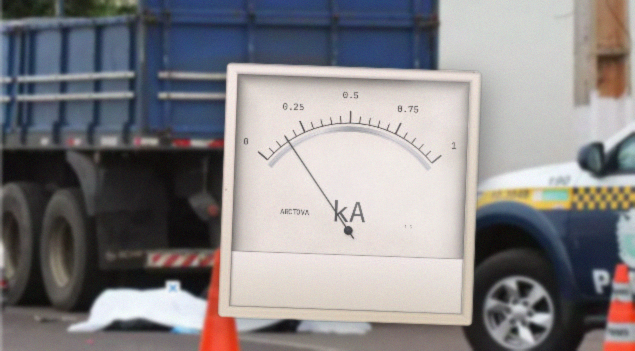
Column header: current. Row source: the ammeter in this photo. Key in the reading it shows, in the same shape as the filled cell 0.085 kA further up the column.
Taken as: 0.15 kA
